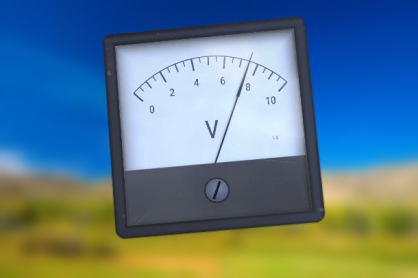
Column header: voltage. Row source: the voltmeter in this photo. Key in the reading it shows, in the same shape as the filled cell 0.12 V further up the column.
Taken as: 7.5 V
